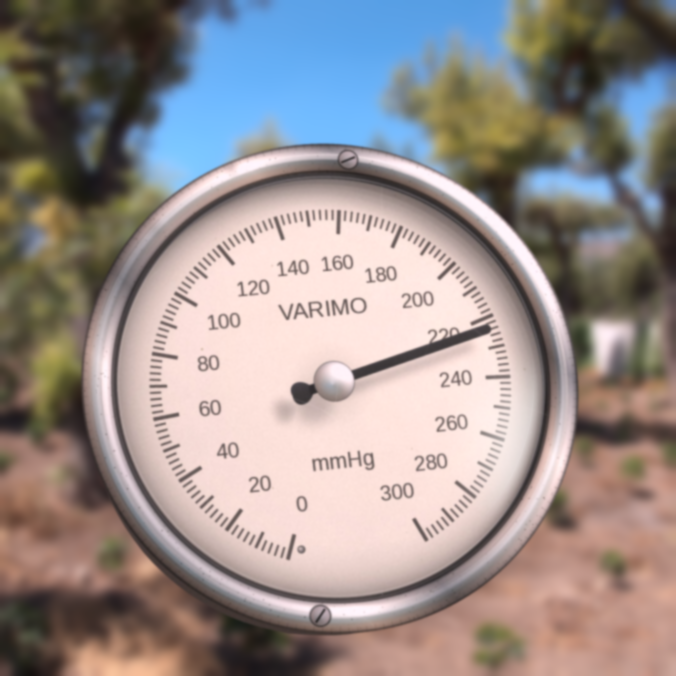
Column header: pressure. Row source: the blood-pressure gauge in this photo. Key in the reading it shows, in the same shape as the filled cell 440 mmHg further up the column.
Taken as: 224 mmHg
